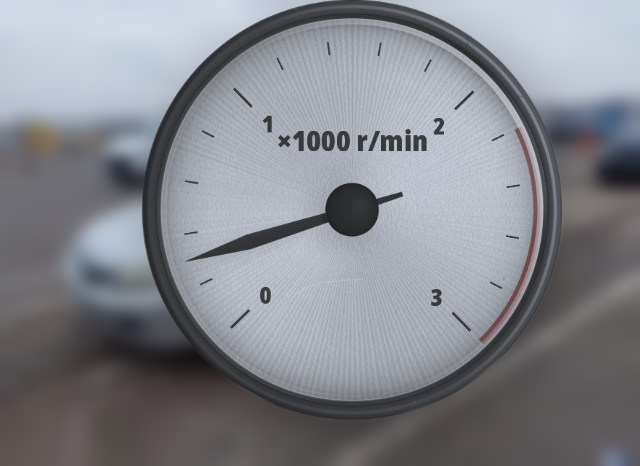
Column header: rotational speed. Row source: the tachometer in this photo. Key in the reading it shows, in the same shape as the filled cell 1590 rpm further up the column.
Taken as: 300 rpm
